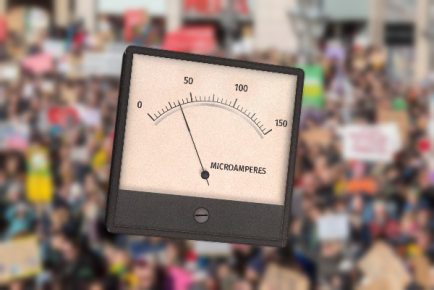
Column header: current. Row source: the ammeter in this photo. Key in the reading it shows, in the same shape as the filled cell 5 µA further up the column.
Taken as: 35 µA
